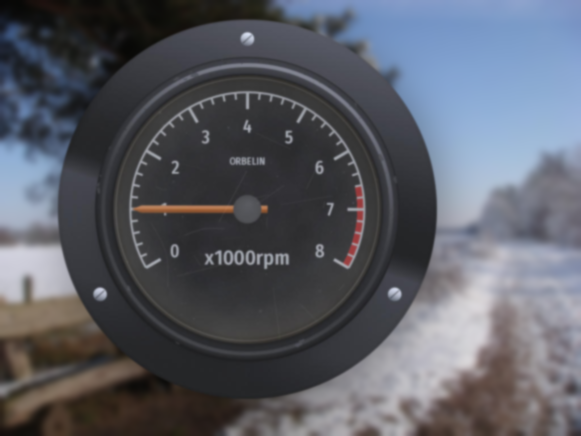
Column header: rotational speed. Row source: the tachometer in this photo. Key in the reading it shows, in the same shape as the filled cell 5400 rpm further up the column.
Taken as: 1000 rpm
